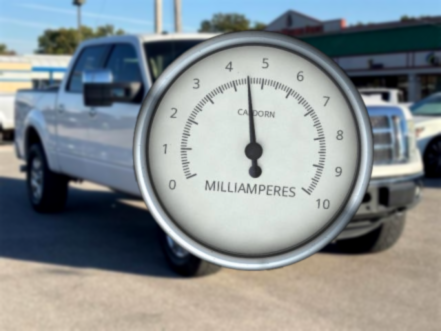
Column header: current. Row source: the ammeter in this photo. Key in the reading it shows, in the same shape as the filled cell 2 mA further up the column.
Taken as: 4.5 mA
